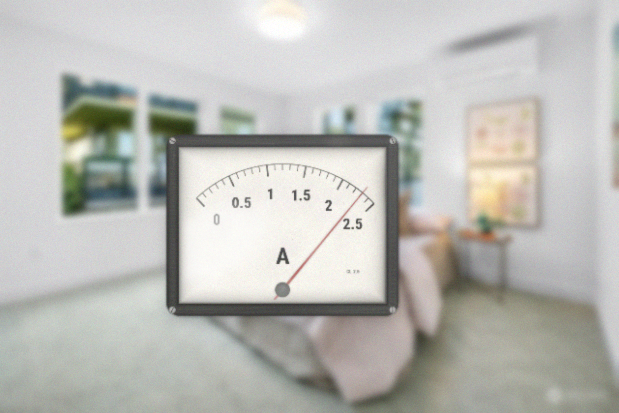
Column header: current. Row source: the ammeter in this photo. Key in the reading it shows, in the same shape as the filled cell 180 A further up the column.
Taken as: 2.3 A
